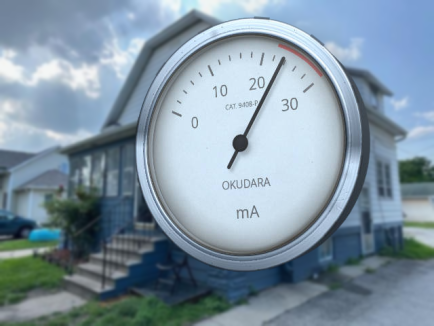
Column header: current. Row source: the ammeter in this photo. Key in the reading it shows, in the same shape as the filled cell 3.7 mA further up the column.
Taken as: 24 mA
